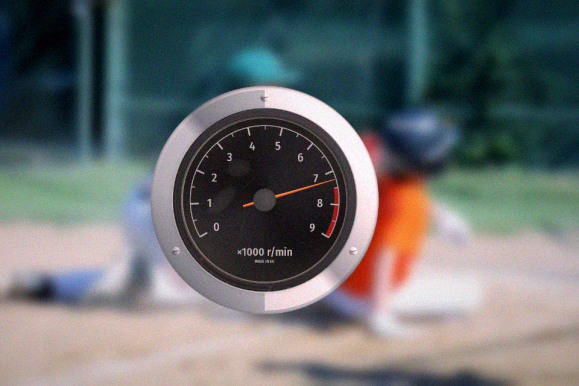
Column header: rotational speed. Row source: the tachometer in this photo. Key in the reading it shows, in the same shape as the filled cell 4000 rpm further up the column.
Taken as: 7250 rpm
